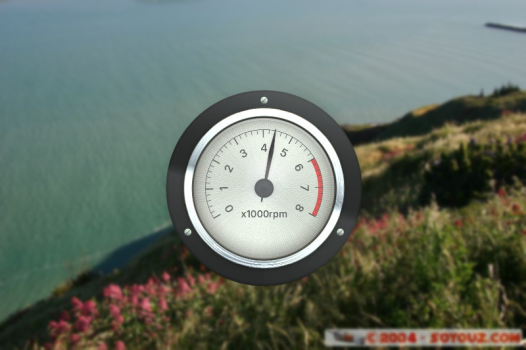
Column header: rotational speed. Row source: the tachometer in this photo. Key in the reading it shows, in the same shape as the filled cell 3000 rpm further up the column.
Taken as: 4400 rpm
